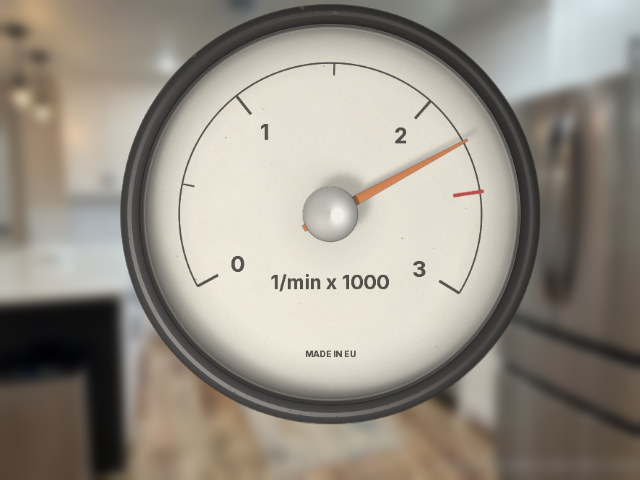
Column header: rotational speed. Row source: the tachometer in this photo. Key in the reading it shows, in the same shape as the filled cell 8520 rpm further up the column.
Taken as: 2250 rpm
